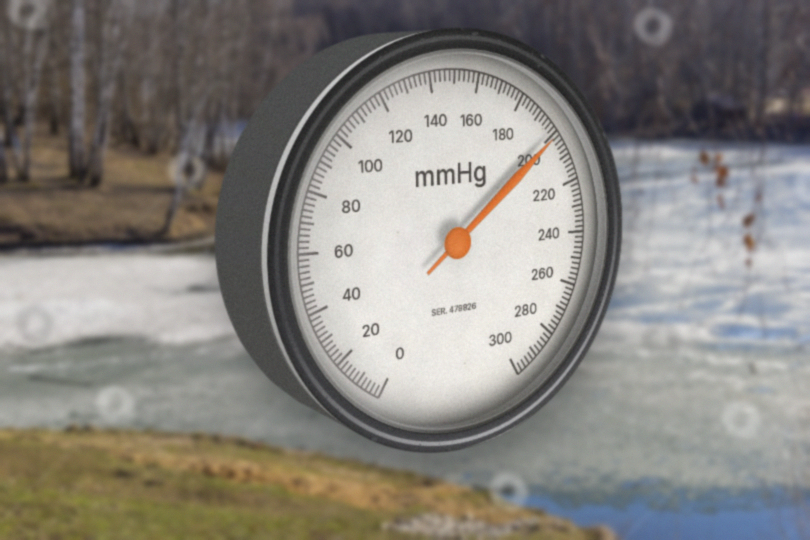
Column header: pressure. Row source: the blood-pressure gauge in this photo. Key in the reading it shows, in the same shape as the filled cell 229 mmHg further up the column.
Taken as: 200 mmHg
